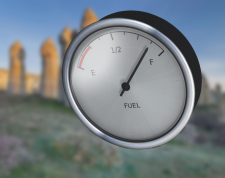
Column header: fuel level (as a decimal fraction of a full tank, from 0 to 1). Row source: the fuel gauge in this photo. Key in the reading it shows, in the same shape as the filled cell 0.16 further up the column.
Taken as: 0.875
